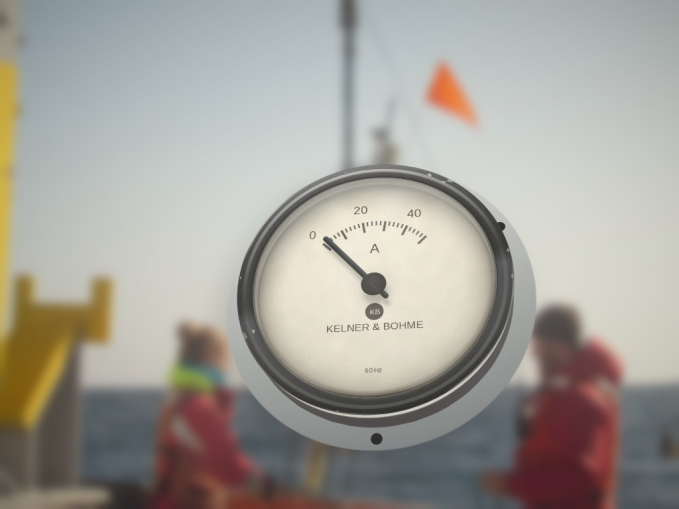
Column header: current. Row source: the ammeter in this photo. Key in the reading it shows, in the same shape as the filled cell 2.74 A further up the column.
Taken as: 2 A
